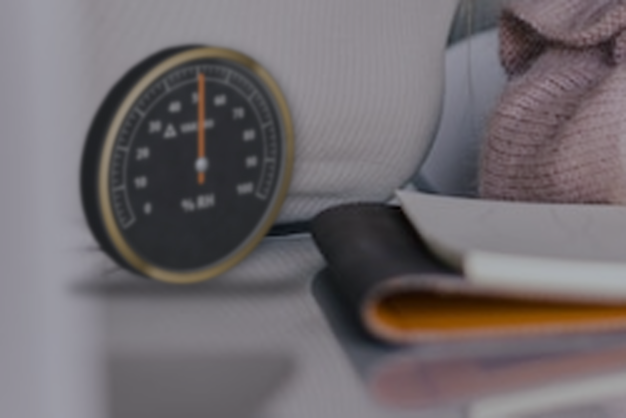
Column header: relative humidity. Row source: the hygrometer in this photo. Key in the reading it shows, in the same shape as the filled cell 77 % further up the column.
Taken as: 50 %
